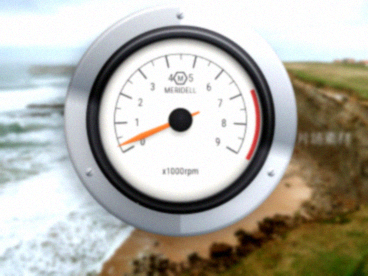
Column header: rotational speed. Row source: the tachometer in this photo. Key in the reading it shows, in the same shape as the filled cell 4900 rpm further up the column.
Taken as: 250 rpm
